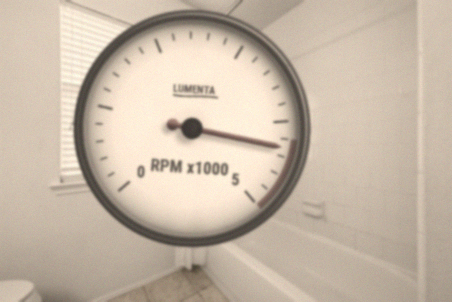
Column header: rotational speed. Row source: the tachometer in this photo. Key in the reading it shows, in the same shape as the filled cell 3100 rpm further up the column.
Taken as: 4300 rpm
